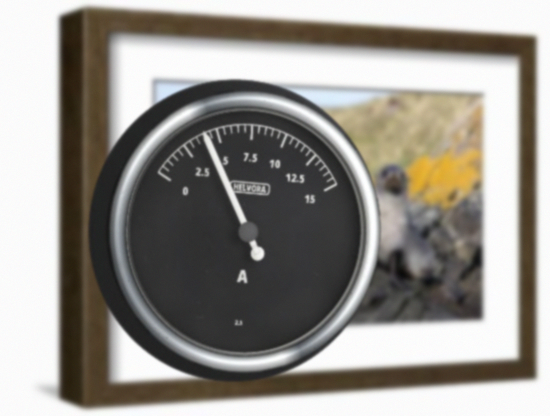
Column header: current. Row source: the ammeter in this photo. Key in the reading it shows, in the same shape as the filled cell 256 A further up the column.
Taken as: 4 A
